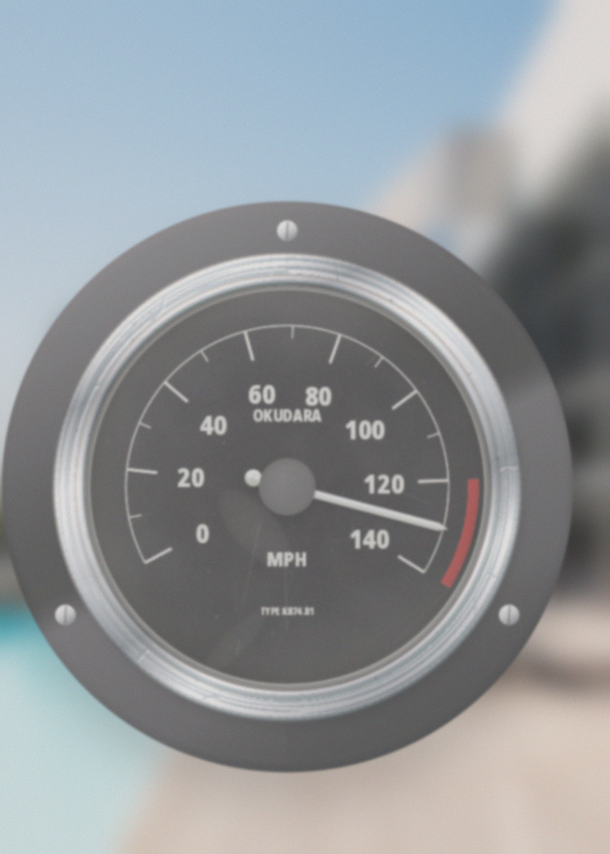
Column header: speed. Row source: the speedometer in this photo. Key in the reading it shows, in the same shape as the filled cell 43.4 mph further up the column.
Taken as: 130 mph
